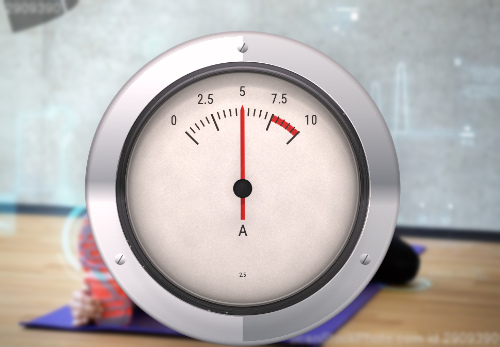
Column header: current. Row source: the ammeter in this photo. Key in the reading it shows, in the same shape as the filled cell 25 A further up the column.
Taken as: 5 A
